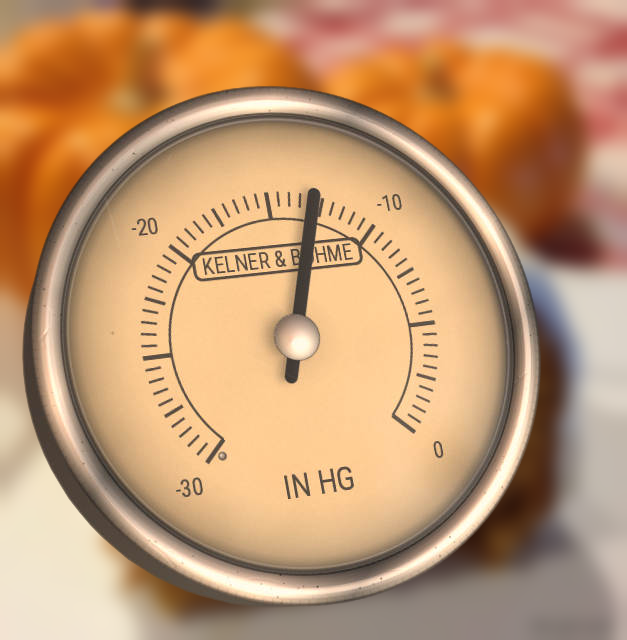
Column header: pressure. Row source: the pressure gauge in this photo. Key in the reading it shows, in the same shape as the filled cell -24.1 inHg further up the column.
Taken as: -13 inHg
